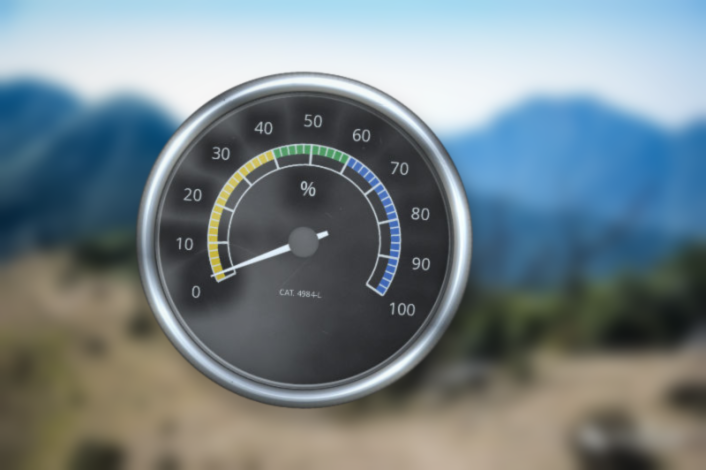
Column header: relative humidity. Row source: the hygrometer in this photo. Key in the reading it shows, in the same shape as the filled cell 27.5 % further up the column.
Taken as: 2 %
